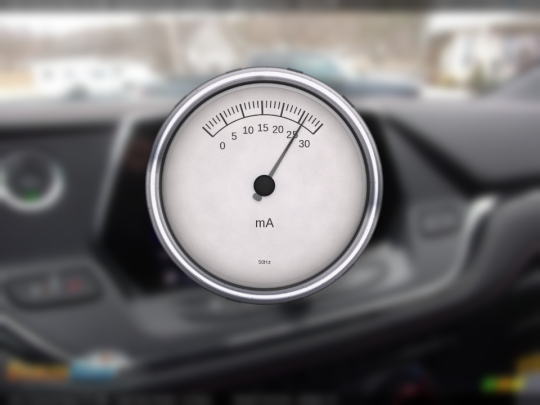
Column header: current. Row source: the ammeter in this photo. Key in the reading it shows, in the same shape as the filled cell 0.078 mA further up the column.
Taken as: 26 mA
